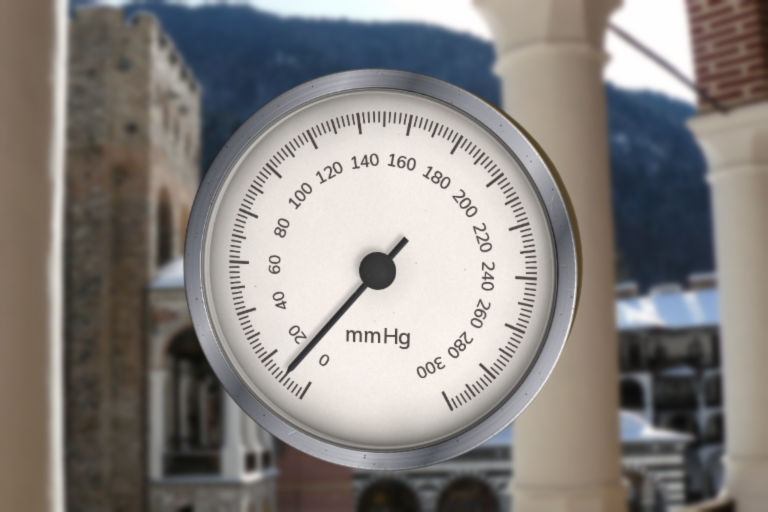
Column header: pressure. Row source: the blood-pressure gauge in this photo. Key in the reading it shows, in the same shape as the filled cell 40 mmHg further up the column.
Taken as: 10 mmHg
